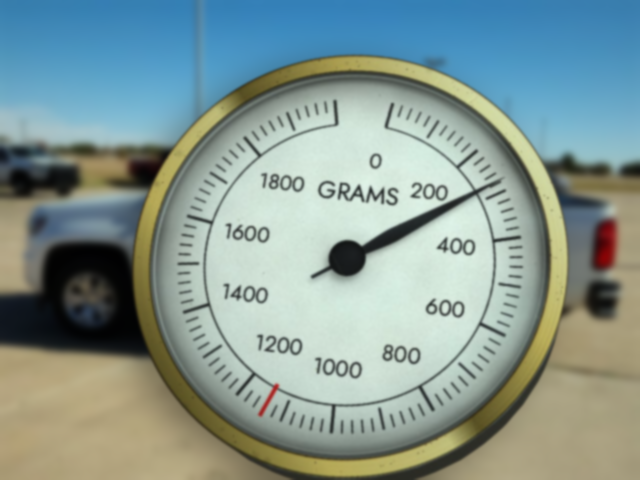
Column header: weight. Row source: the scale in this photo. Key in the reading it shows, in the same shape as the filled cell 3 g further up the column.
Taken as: 280 g
